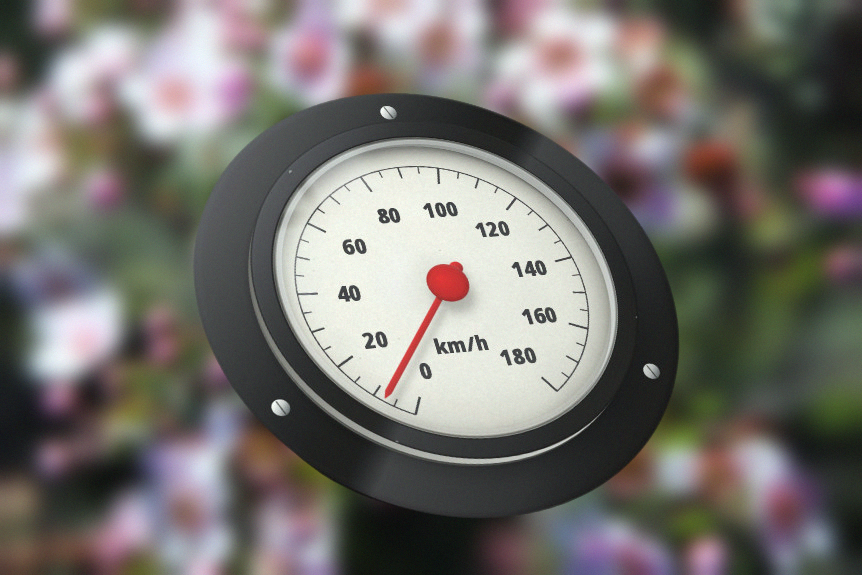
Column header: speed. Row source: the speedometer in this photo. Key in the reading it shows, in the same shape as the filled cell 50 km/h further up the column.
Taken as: 7.5 km/h
